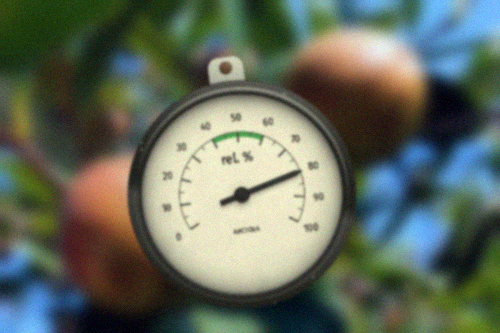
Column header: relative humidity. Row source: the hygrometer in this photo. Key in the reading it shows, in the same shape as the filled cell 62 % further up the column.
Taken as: 80 %
